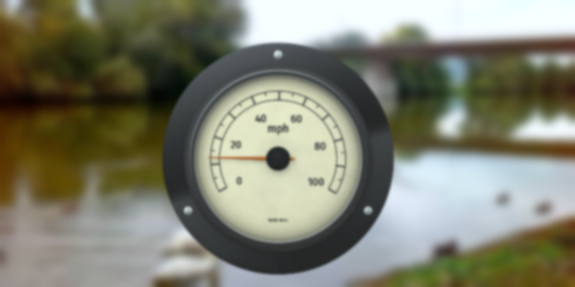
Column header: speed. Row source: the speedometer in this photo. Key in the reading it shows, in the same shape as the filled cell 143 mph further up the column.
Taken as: 12.5 mph
